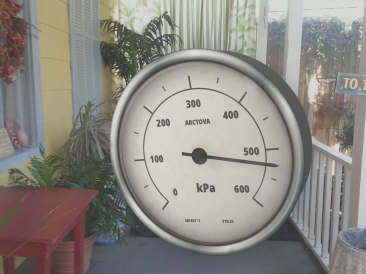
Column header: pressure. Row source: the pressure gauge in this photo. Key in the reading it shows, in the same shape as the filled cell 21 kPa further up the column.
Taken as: 525 kPa
